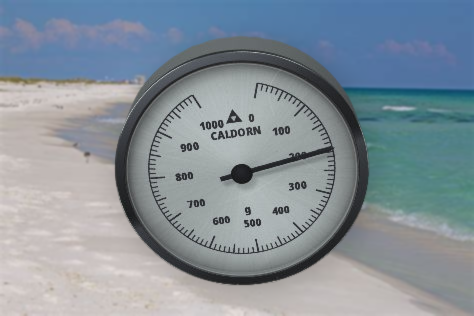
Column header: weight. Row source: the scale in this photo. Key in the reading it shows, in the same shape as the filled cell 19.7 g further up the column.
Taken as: 200 g
